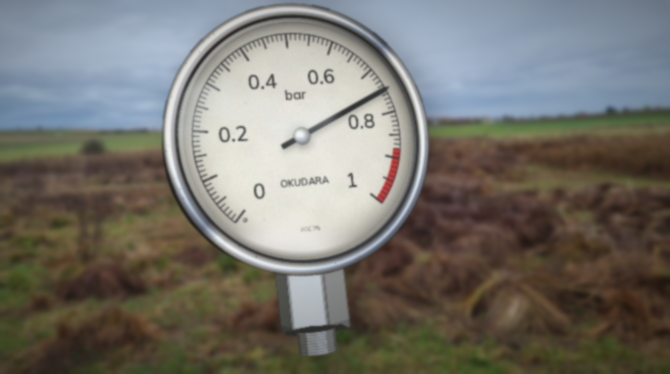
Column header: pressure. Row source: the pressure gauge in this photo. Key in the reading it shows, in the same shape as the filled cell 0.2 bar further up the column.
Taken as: 0.75 bar
